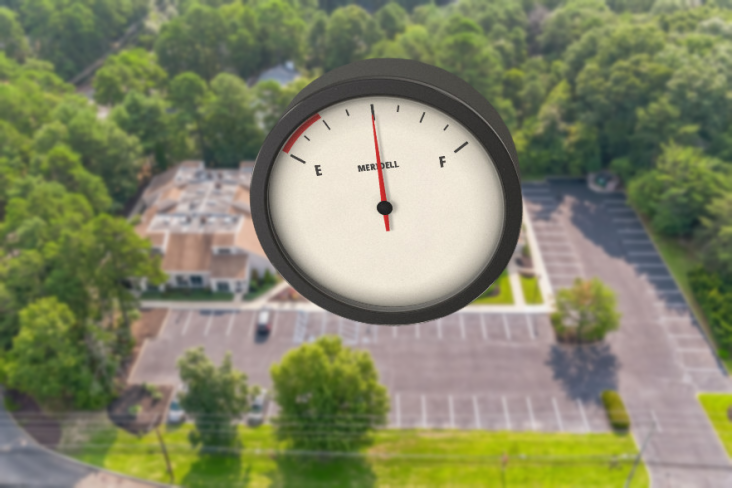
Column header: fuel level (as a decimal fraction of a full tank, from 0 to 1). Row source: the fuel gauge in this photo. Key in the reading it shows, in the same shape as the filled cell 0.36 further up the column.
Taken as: 0.5
